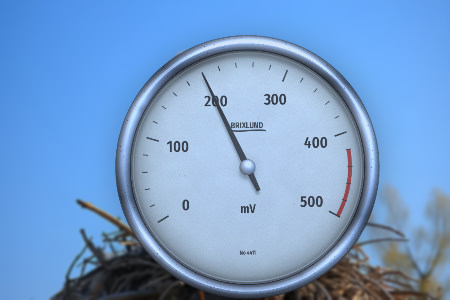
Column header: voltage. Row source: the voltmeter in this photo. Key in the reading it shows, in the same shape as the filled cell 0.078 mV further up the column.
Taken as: 200 mV
